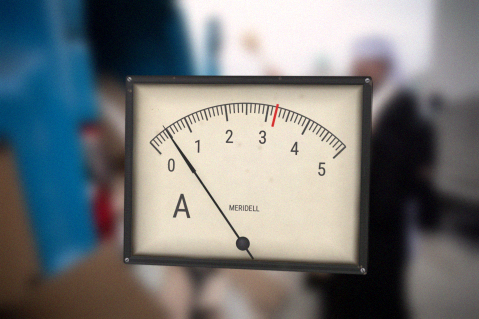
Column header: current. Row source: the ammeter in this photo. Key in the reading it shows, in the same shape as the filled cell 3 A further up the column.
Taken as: 0.5 A
